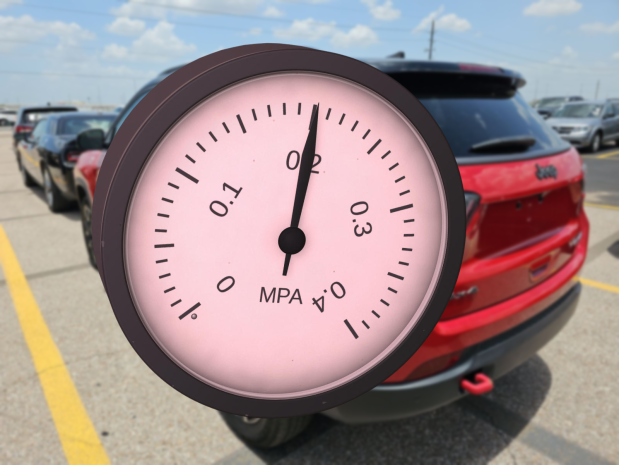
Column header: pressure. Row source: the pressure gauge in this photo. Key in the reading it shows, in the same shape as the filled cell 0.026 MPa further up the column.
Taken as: 0.2 MPa
